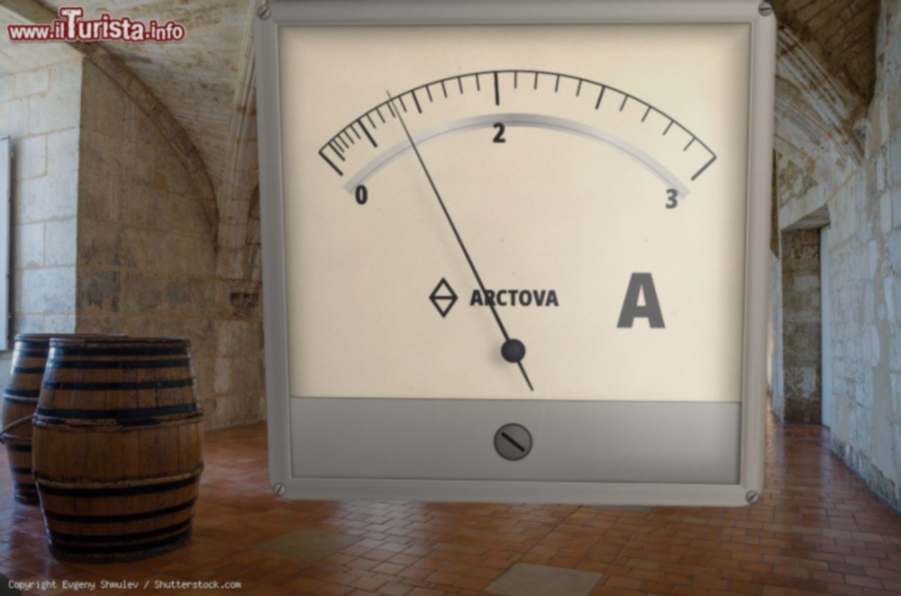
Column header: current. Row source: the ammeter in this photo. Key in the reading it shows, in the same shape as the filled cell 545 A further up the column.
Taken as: 1.35 A
